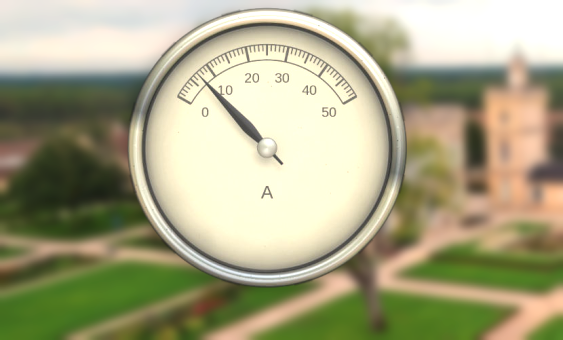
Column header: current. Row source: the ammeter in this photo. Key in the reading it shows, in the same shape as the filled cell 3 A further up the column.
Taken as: 7 A
